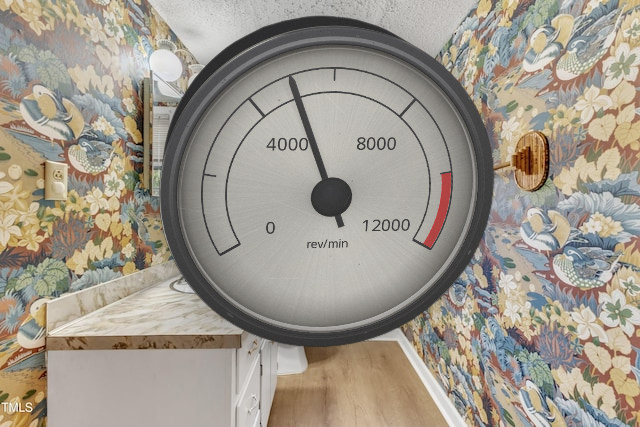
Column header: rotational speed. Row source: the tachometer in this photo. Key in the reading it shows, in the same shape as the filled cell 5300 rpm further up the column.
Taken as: 5000 rpm
